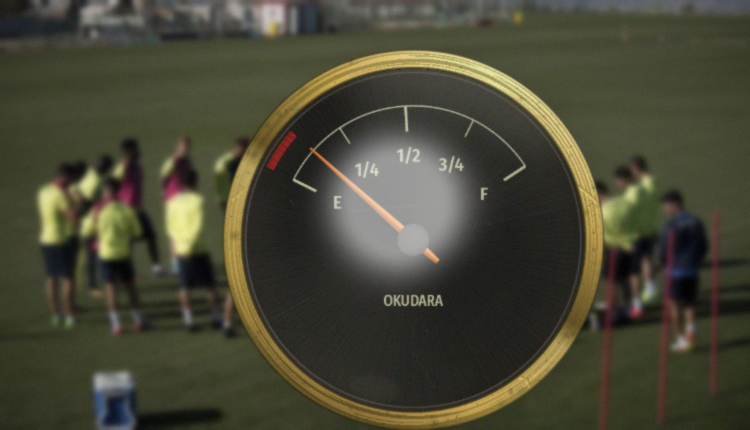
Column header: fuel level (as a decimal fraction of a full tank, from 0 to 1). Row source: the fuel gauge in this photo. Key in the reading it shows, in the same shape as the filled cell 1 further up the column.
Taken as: 0.125
